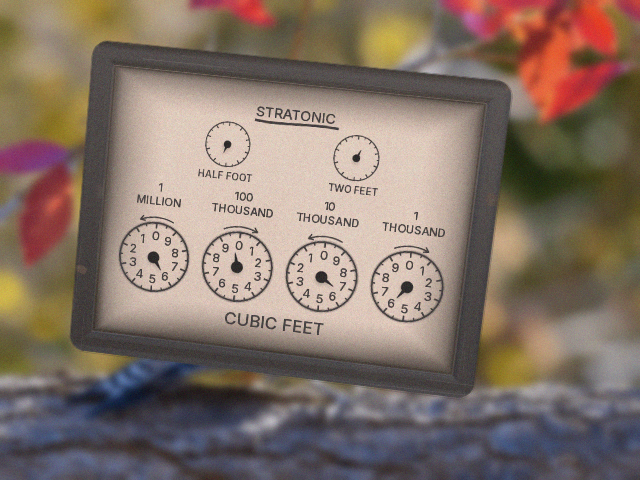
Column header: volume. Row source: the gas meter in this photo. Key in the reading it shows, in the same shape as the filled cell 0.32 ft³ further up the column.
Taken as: 596600 ft³
